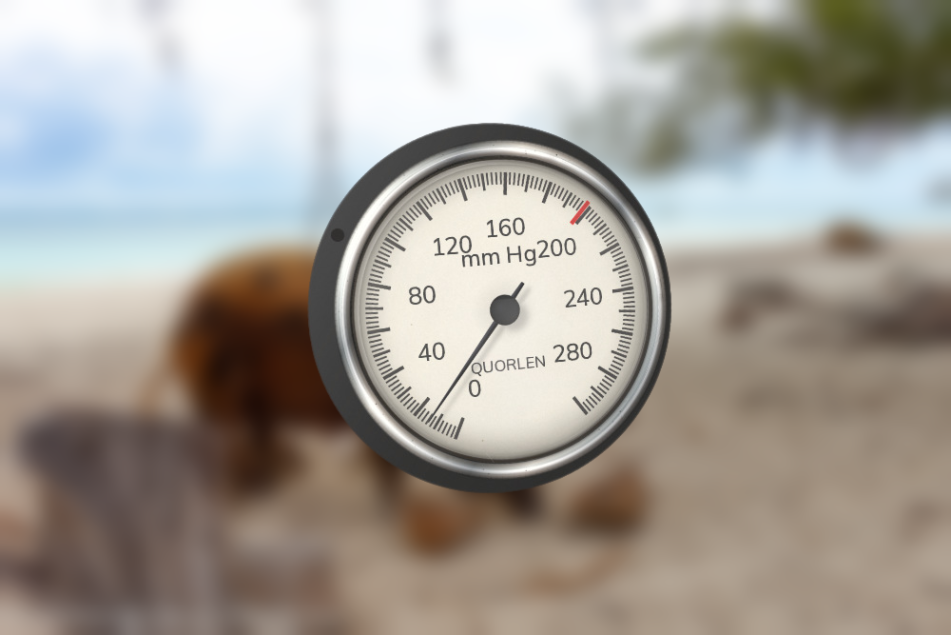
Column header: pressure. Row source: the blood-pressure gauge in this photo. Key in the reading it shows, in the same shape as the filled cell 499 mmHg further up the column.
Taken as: 14 mmHg
